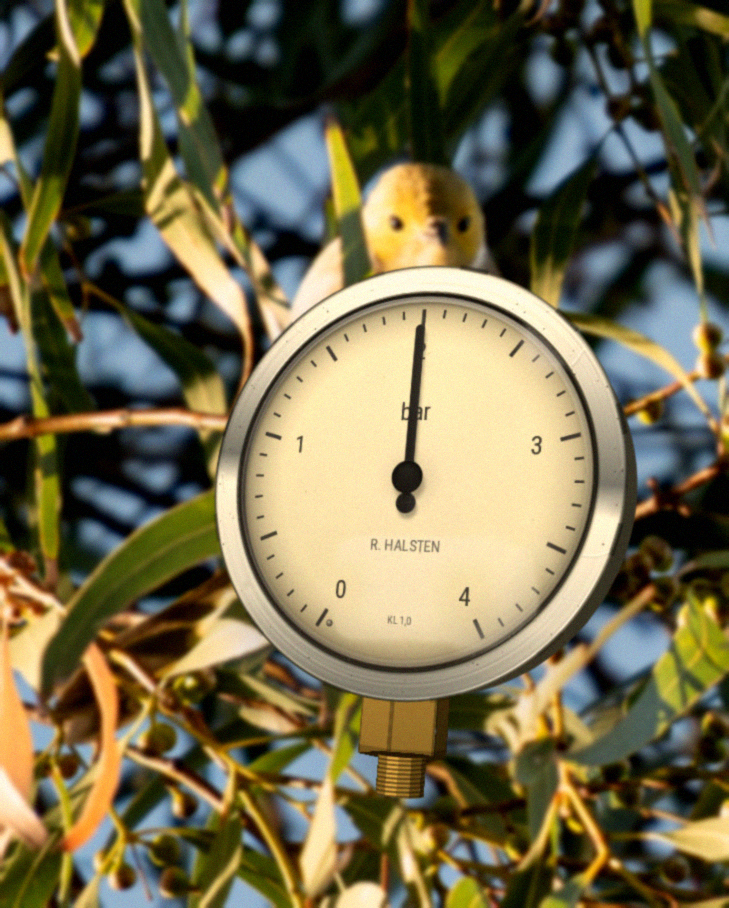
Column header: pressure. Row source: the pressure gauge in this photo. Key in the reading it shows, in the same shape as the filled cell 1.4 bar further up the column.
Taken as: 2 bar
